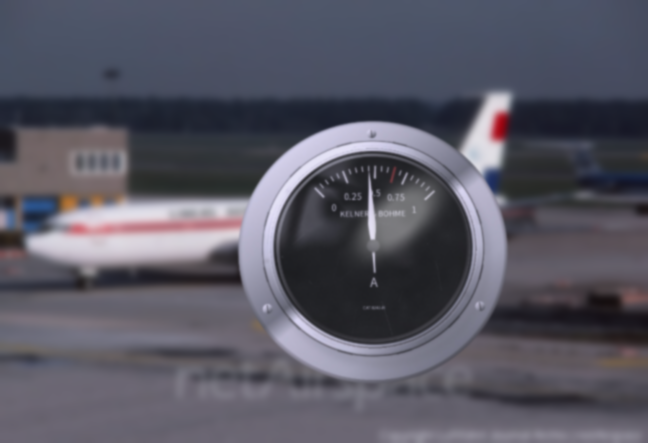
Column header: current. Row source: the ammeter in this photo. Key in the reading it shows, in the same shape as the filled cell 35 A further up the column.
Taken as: 0.45 A
